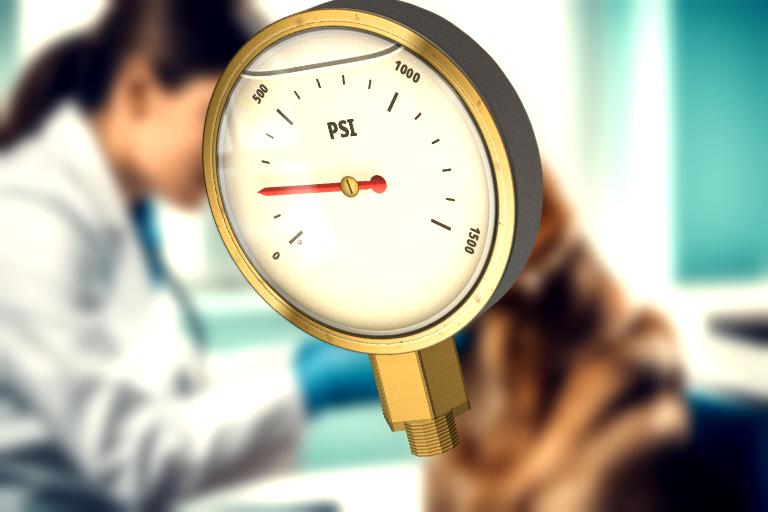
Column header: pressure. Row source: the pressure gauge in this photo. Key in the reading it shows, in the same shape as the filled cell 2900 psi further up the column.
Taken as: 200 psi
